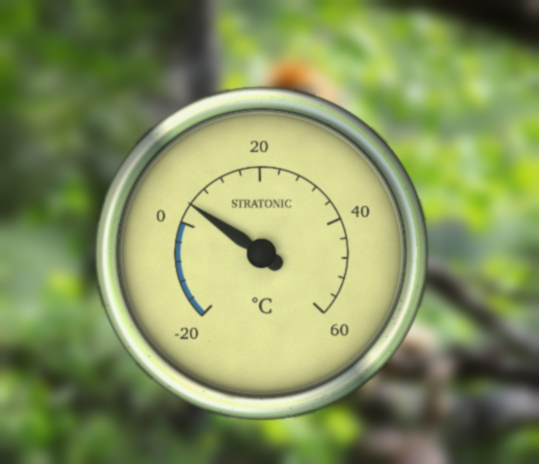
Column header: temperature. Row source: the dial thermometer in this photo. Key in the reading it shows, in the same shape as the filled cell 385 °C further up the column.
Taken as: 4 °C
